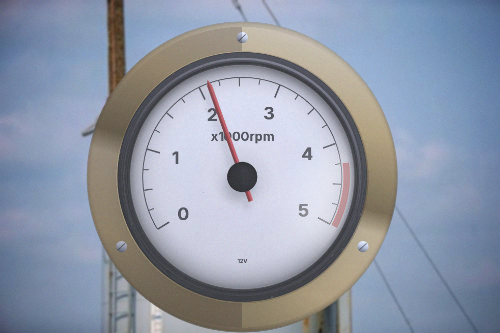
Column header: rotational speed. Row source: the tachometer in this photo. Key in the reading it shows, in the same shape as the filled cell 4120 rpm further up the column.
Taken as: 2125 rpm
